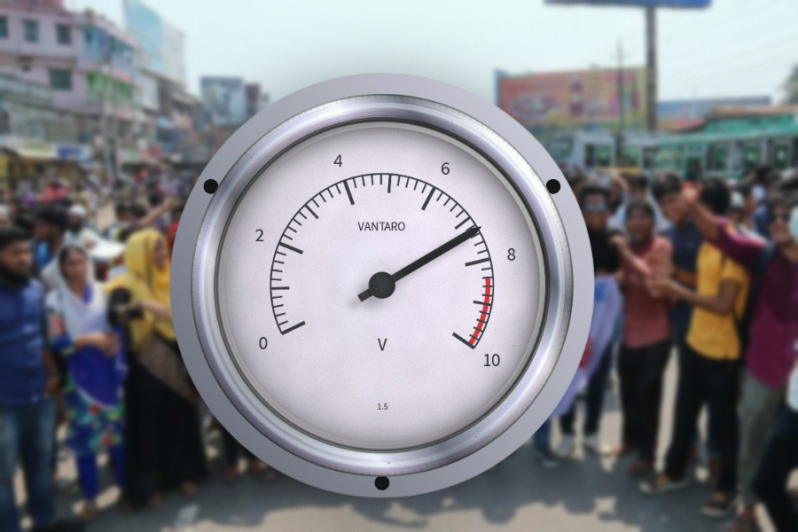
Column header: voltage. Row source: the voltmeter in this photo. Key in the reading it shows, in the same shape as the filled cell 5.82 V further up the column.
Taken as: 7.3 V
